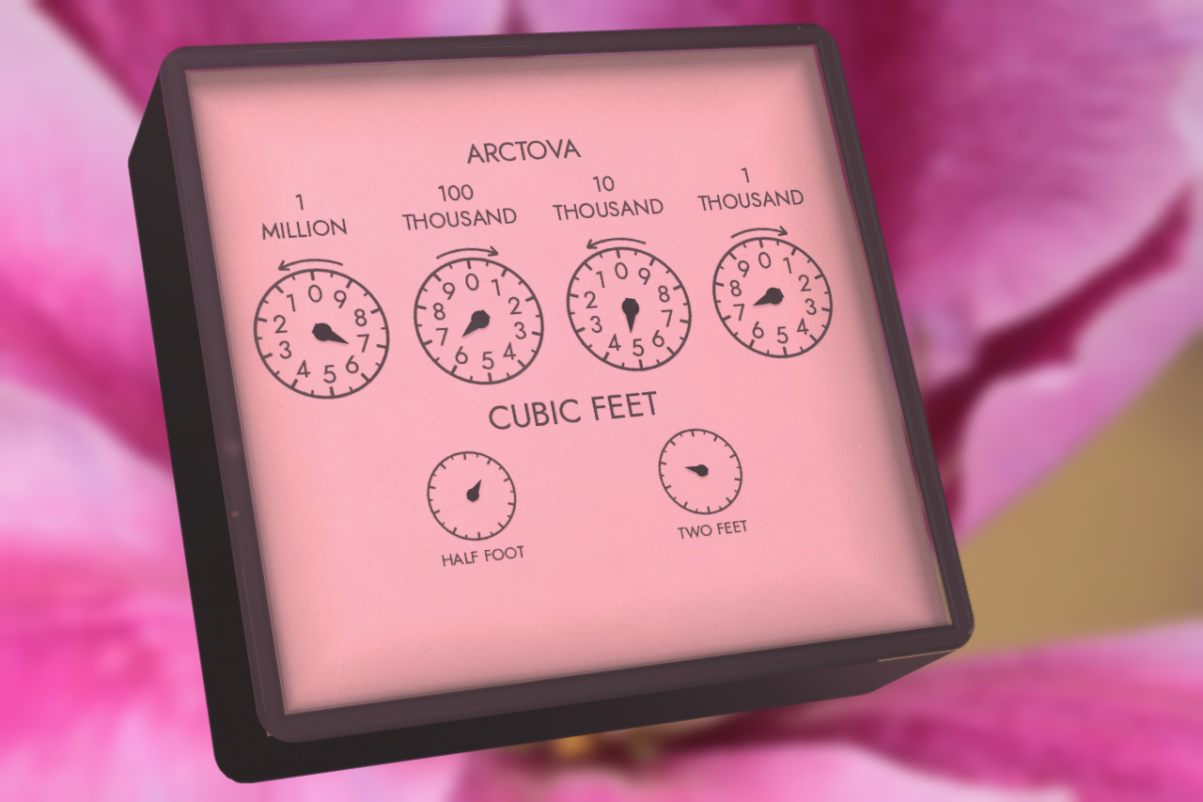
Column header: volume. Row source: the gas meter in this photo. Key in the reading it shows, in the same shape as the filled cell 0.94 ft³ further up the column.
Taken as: 664700 ft³
